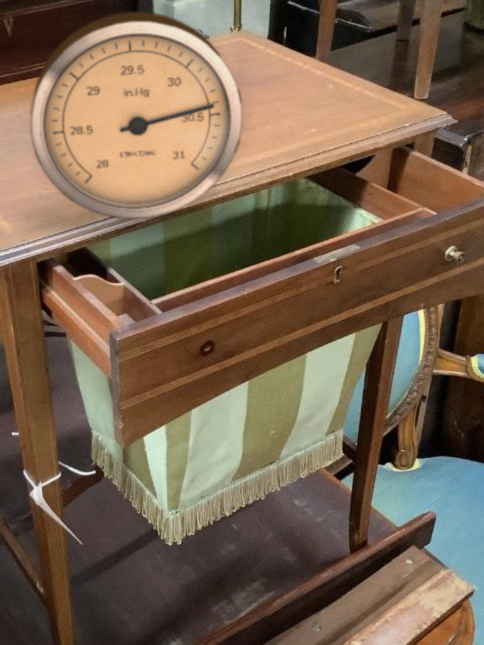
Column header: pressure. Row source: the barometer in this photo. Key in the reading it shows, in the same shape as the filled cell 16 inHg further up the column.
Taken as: 30.4 inHg
